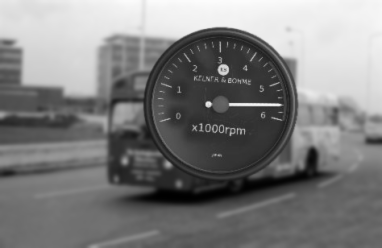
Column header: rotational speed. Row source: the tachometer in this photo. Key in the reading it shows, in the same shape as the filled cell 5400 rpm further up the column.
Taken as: 5600 rpm
